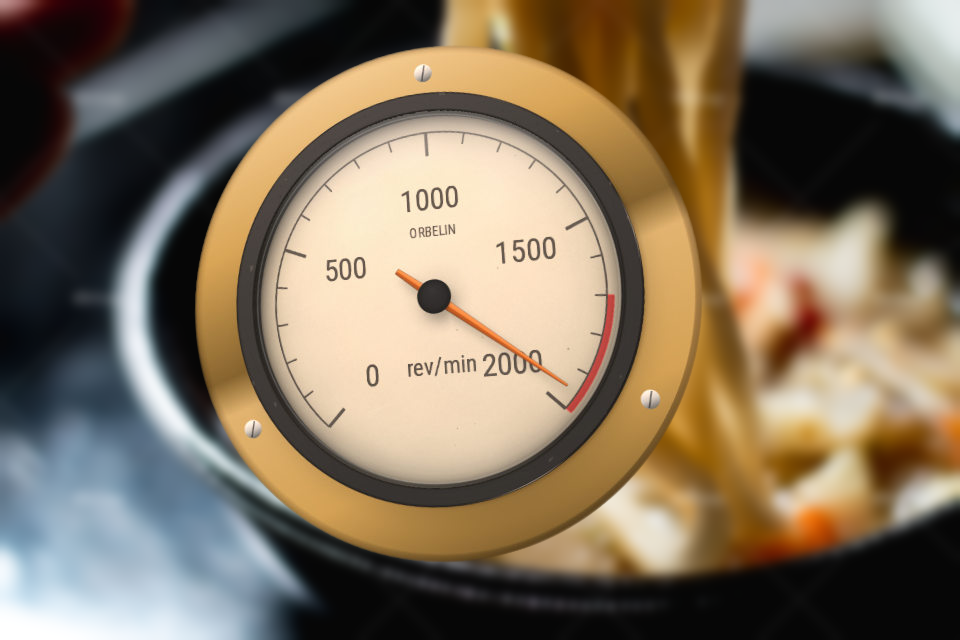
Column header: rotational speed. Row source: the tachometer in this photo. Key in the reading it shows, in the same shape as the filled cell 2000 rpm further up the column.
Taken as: 1950 rpm
